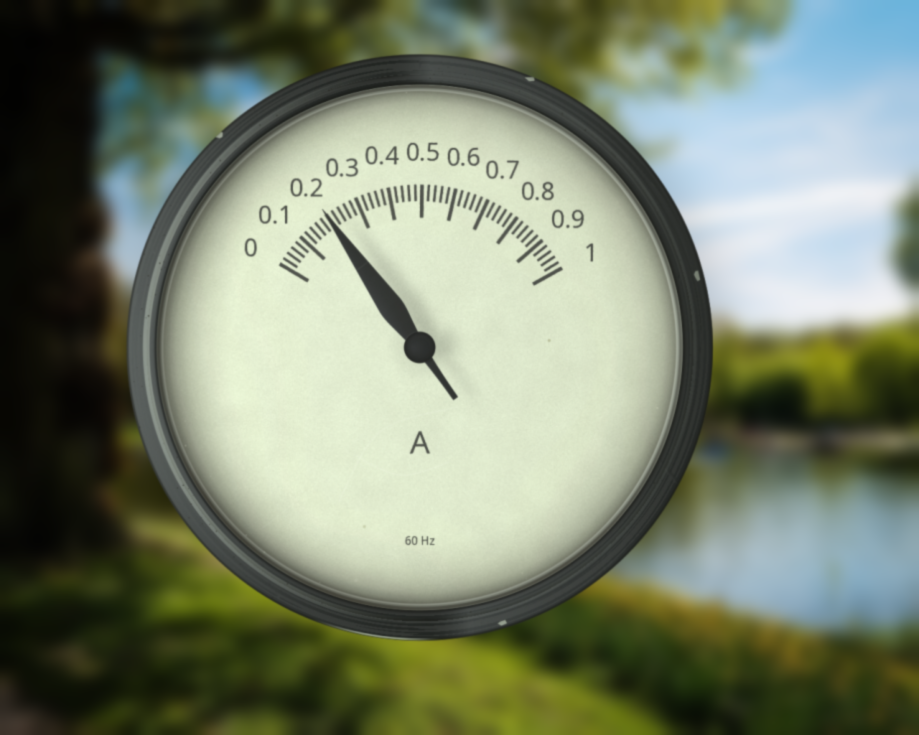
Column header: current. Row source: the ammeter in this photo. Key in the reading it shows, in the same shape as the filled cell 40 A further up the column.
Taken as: 0.2 A
